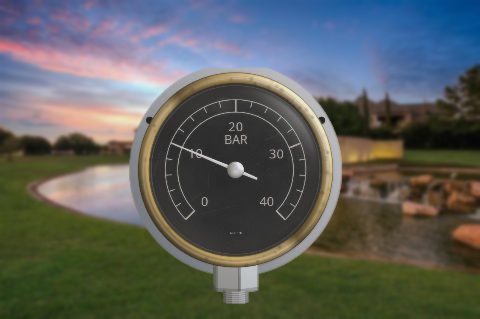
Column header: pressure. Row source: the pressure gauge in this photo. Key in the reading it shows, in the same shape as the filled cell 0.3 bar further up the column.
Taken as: 10 bar
